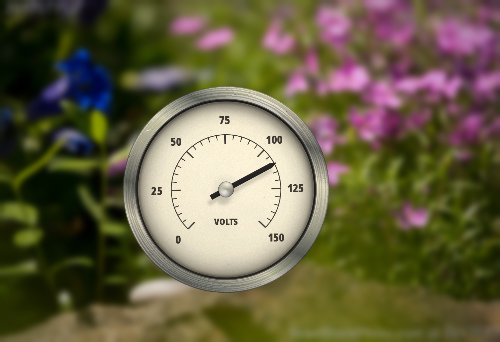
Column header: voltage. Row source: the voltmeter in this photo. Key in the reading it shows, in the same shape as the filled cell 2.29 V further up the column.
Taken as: 110 V
